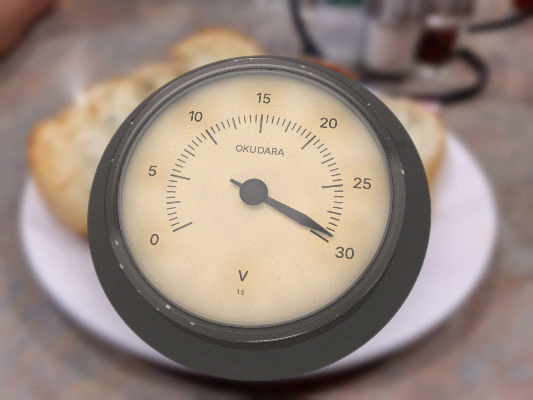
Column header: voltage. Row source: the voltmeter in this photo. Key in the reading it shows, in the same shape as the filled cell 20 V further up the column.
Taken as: 29.5 V
